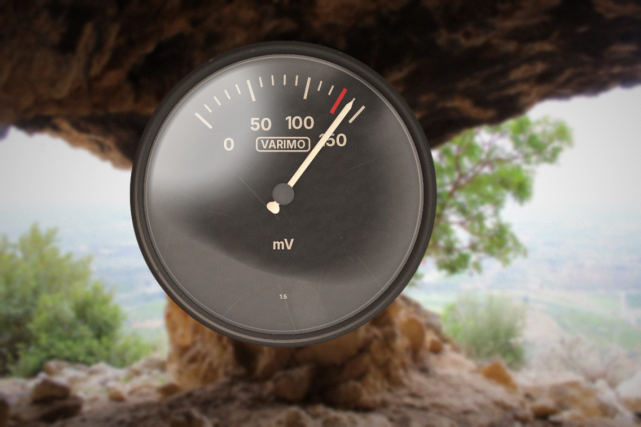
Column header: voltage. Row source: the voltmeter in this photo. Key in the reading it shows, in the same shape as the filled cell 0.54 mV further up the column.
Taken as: 140 mV
